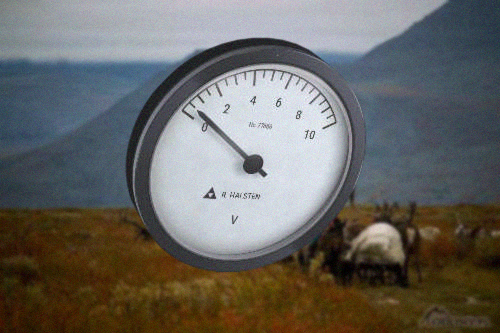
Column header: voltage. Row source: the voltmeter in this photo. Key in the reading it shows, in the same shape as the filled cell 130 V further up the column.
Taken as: 0.5 V
